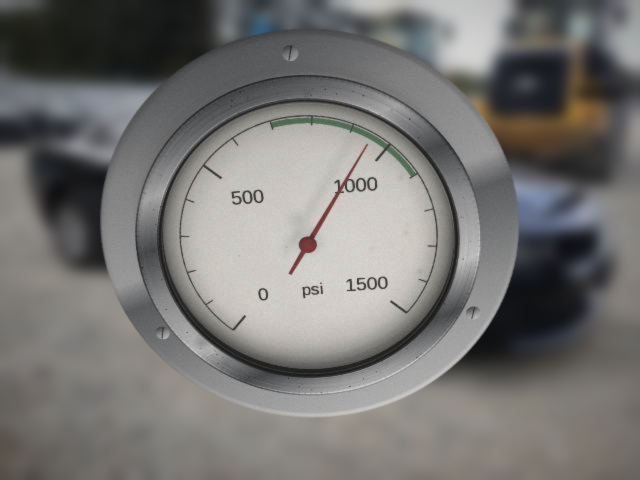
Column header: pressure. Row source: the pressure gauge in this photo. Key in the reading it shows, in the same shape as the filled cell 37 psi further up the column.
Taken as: 950 psi
